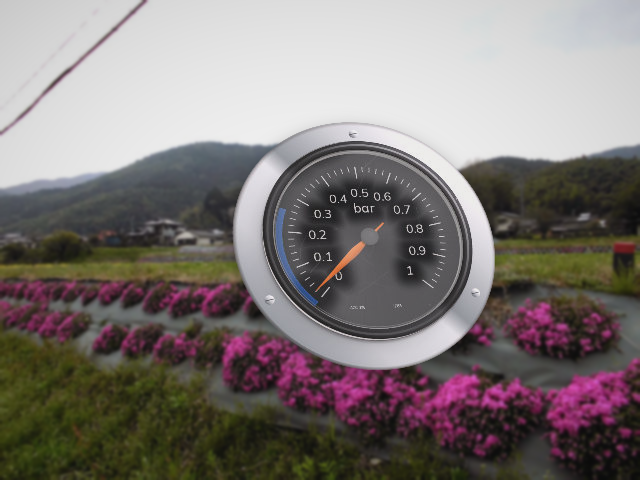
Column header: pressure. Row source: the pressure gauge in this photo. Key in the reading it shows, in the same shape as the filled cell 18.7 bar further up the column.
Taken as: 0.02 bar
